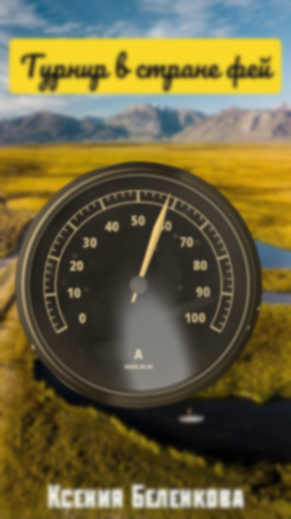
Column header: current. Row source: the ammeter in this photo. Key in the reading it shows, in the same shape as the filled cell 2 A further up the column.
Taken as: 58 A
